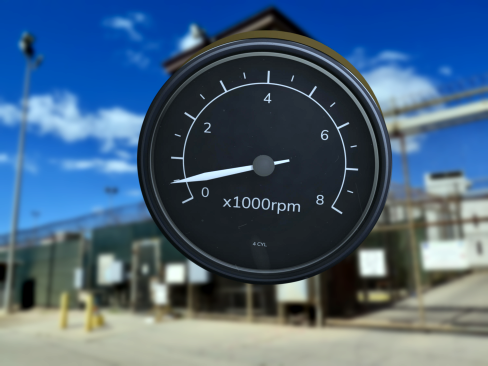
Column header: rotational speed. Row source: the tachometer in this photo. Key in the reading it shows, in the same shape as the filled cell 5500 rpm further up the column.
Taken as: 500 rpm
